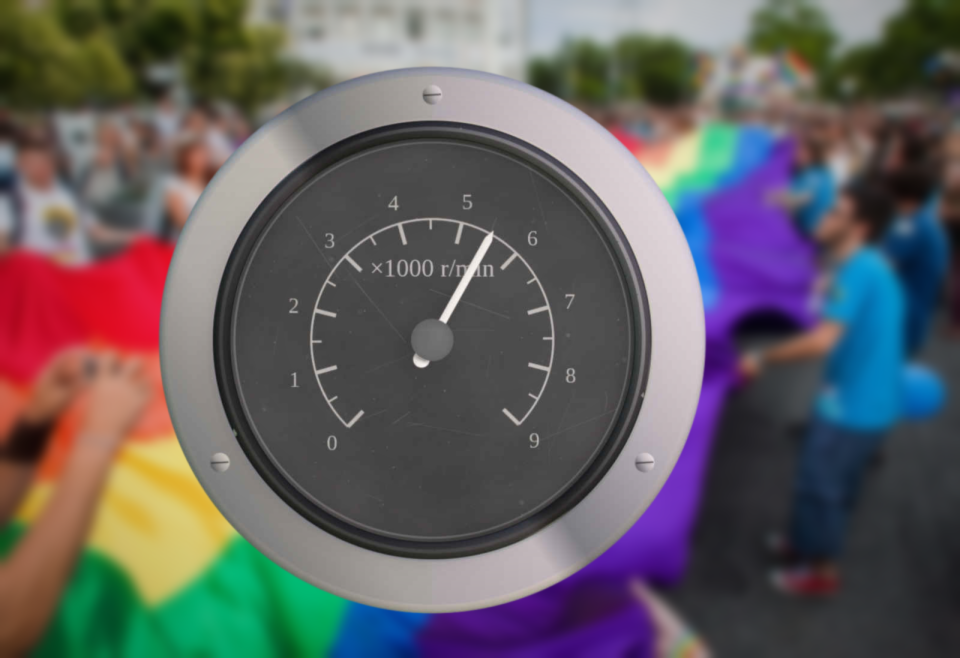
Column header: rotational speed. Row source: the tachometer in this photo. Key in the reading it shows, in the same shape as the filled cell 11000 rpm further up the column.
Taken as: 5500 rpm
